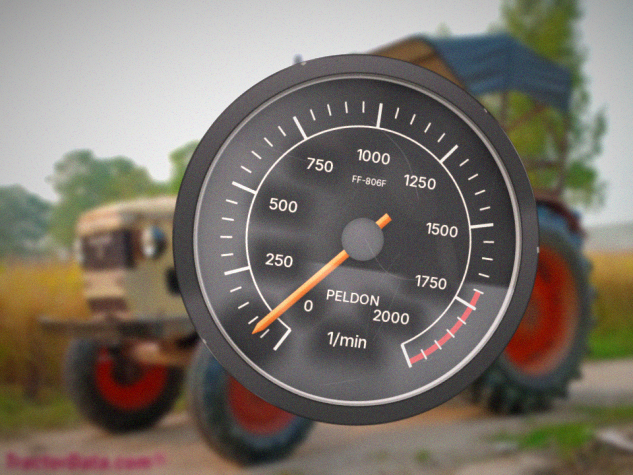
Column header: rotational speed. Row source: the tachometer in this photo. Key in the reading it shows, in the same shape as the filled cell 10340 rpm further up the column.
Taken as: 75 rpm
